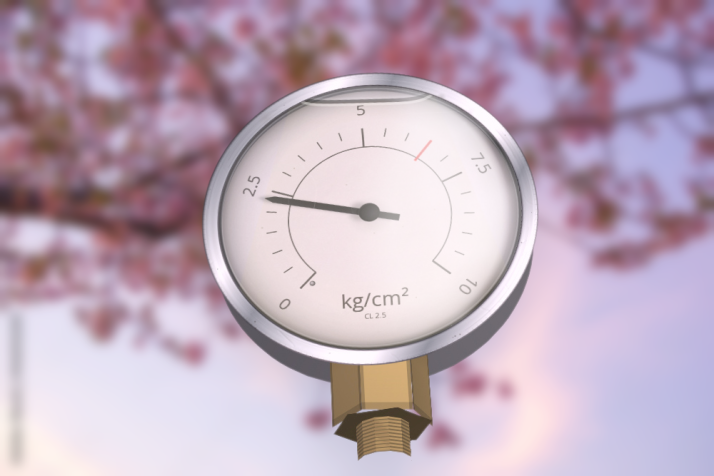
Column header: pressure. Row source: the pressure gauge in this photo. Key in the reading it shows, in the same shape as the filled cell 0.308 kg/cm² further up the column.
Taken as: 2.25 kg/cm²
